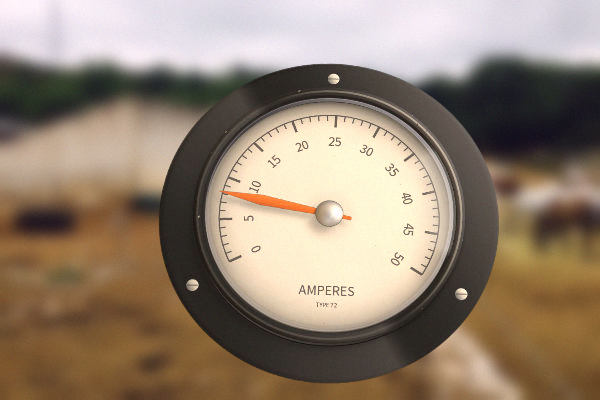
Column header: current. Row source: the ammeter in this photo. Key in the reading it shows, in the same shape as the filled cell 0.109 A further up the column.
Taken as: 8 A
